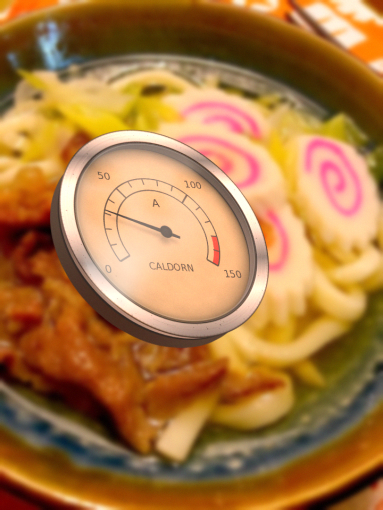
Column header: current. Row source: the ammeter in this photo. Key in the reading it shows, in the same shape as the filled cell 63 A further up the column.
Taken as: 30 A
